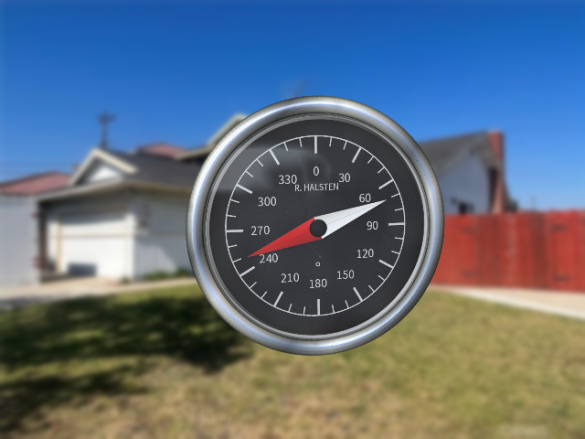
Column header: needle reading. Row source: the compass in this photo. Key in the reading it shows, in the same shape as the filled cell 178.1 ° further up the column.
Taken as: 250 °
